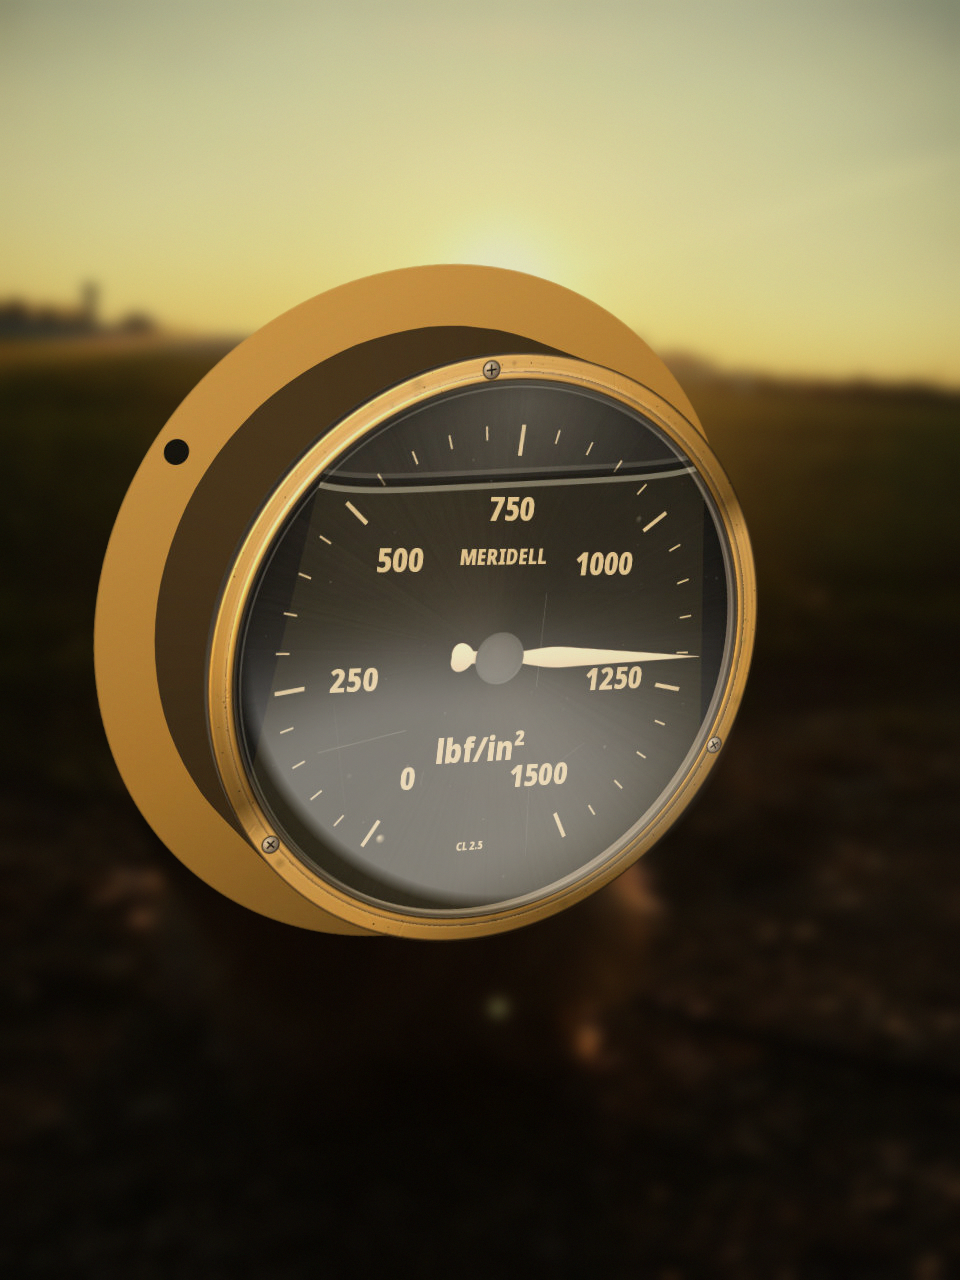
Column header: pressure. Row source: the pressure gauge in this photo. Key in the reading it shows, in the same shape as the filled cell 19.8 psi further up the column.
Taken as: 1200 psi
